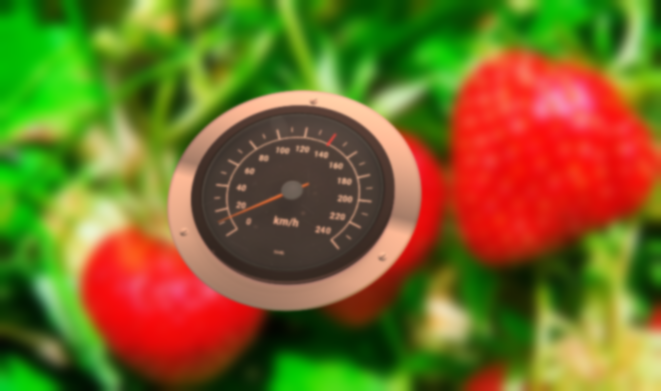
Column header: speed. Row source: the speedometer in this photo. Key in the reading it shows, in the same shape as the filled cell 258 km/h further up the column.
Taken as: 10 km/h
